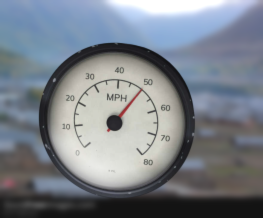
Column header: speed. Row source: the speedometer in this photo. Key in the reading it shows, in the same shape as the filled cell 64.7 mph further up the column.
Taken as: 50 mph
